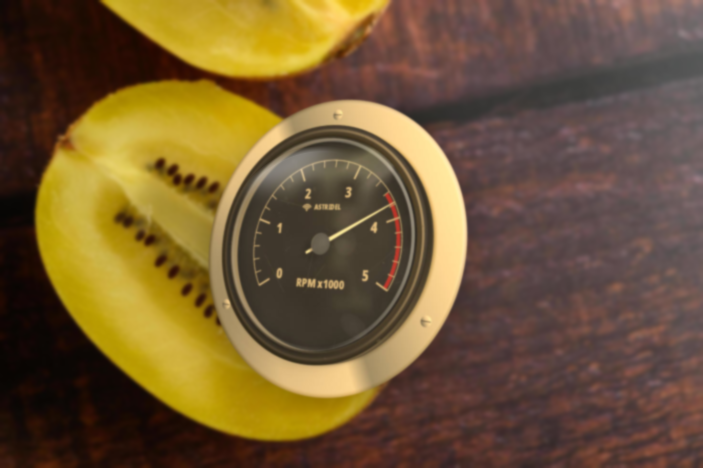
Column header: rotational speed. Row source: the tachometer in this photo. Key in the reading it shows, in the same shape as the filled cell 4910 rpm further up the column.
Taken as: 3800 rpm
